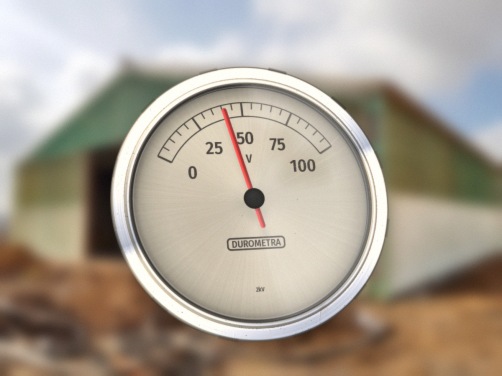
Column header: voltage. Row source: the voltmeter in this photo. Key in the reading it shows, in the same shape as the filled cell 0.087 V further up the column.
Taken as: 40 V
